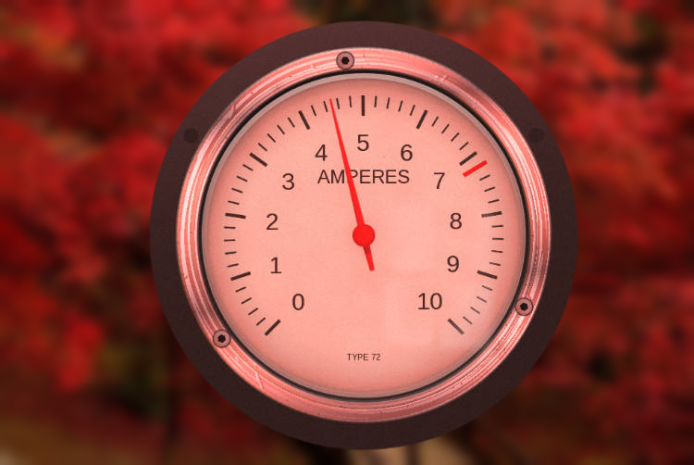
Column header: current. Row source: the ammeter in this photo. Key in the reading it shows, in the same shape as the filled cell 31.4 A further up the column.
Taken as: 4.5 A
